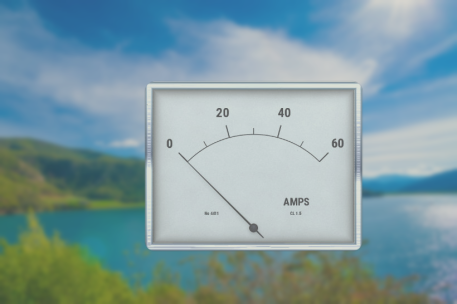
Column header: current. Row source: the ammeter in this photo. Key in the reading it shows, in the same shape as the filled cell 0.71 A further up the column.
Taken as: 0 A
